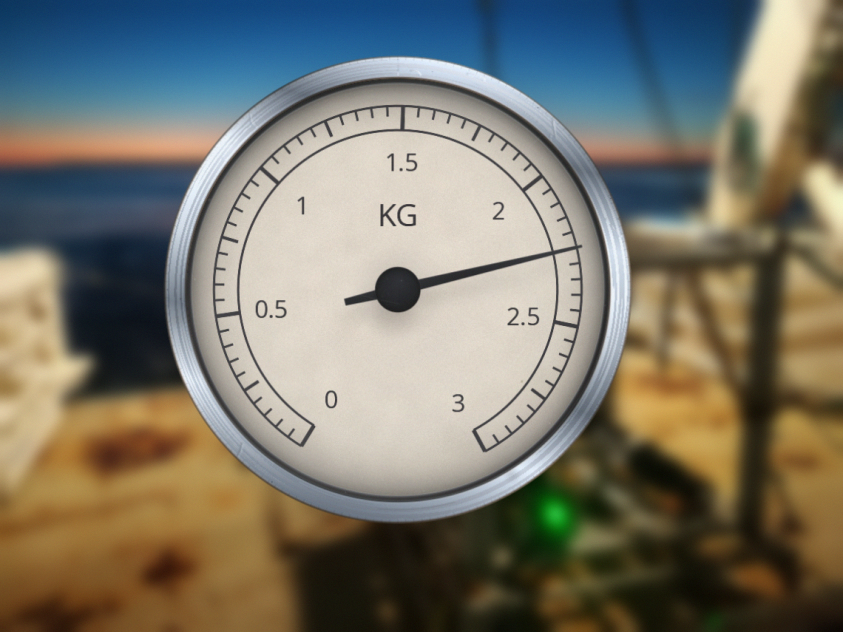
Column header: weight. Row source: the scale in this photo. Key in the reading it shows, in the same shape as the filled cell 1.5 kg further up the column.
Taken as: 2.25 kg
